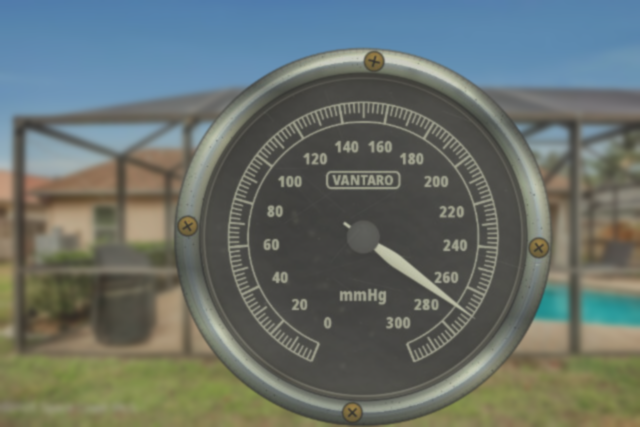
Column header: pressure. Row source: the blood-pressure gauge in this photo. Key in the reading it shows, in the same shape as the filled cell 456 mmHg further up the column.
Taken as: 270 mmHg
